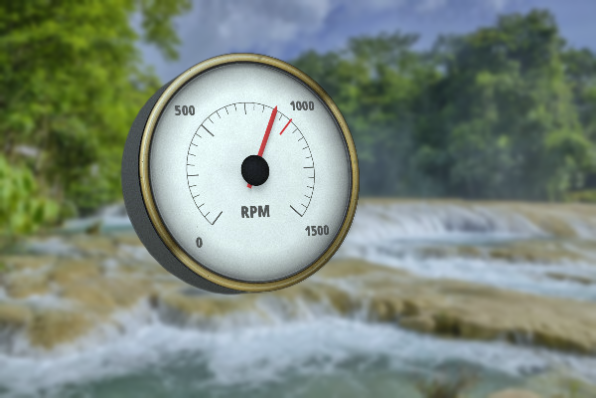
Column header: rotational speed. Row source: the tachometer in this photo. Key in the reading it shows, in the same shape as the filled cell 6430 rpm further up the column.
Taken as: 900 rpm
